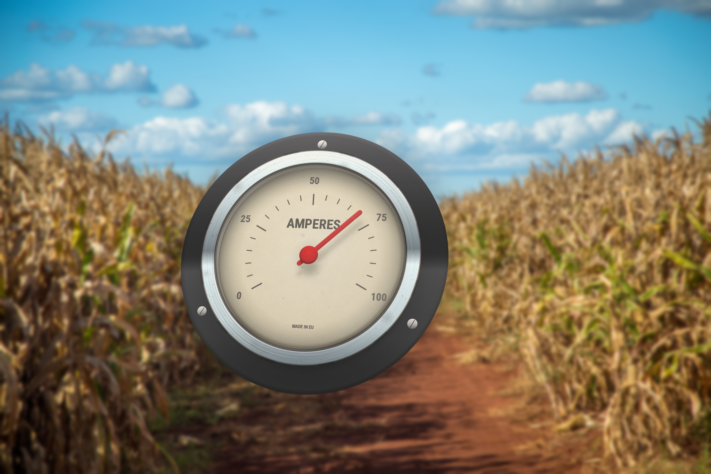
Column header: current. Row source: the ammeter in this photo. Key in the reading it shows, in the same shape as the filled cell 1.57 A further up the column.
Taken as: 70 A
